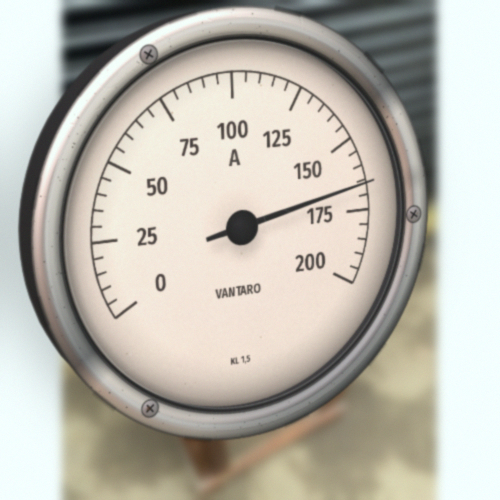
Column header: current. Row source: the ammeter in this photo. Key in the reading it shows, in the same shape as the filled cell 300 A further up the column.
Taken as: 165 A
